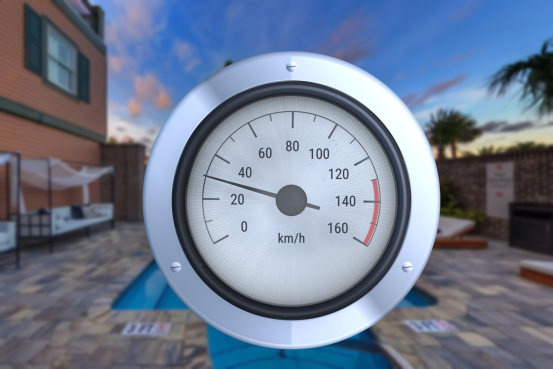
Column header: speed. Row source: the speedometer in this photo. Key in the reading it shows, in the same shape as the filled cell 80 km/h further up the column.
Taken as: 30 km/h
